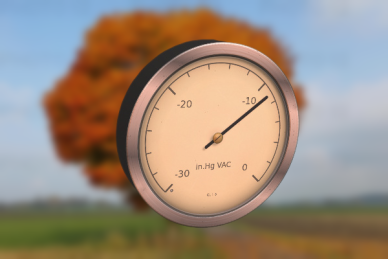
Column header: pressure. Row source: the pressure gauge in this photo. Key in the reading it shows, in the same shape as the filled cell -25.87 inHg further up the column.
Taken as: -9 inHg
